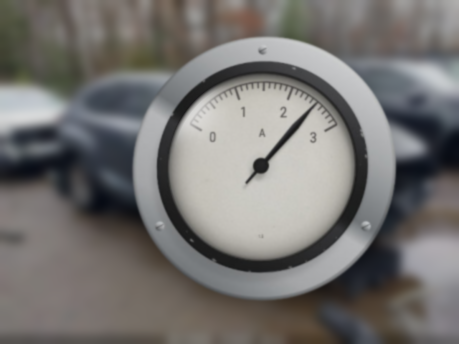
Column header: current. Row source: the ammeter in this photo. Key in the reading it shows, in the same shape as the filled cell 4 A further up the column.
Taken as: 2.5 A
